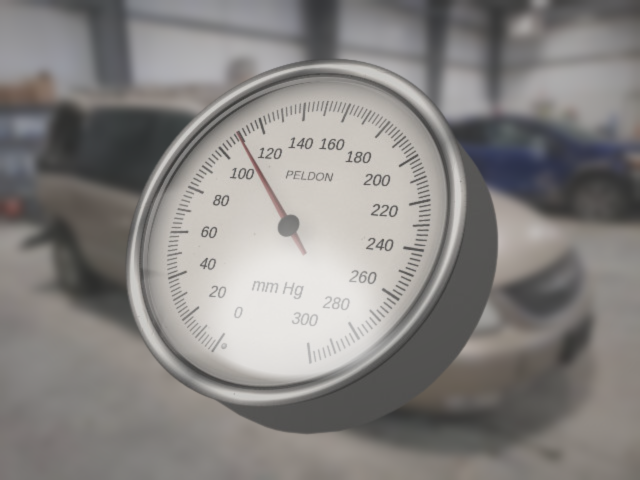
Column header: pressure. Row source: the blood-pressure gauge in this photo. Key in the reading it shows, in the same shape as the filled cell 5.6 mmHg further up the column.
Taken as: 110 mmHg
